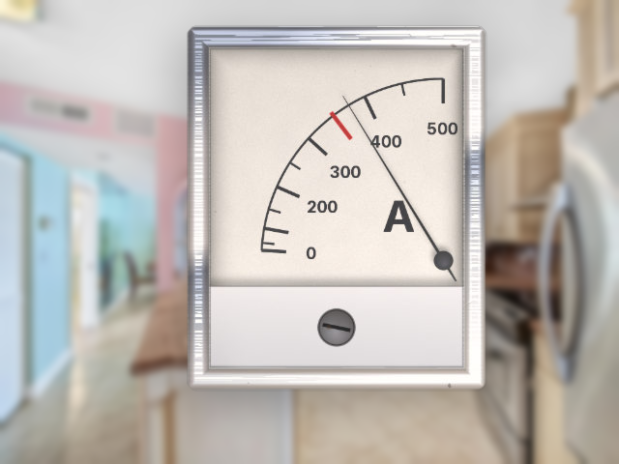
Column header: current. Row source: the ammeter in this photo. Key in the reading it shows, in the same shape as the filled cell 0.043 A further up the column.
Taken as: 375 A
